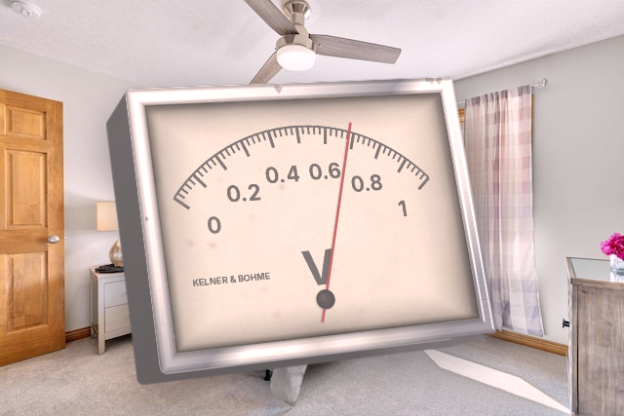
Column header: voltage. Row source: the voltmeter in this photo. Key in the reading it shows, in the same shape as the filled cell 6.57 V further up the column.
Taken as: 0.68 V
